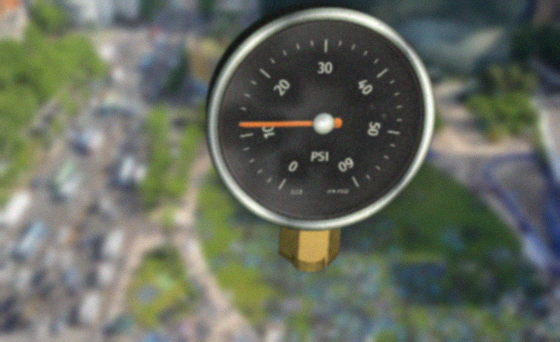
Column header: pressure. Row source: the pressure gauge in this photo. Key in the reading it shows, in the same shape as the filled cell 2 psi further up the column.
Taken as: 12 psi
